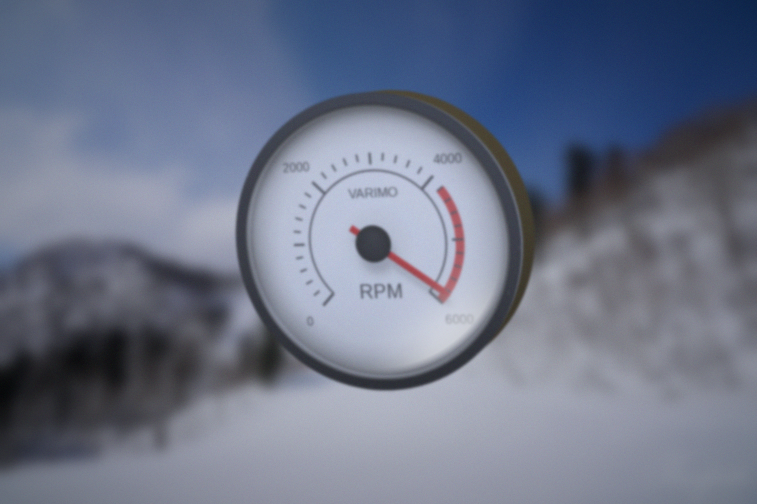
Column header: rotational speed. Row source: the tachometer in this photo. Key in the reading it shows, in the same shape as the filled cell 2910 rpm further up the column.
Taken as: 5800 rpm
